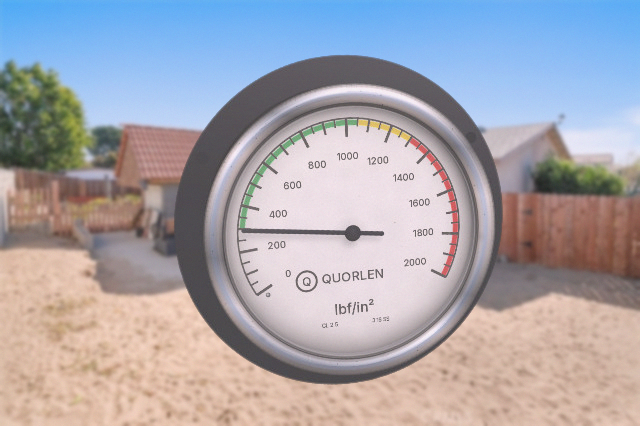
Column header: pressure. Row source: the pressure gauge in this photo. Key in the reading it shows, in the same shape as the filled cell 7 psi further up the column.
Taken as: 300 psi
